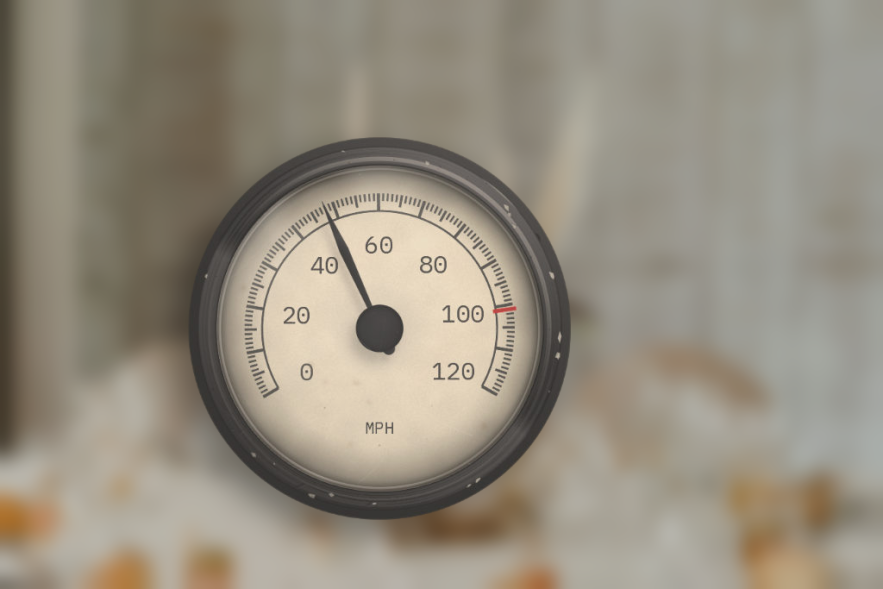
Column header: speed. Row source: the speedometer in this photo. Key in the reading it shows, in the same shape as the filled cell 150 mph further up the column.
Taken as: 48 mph
